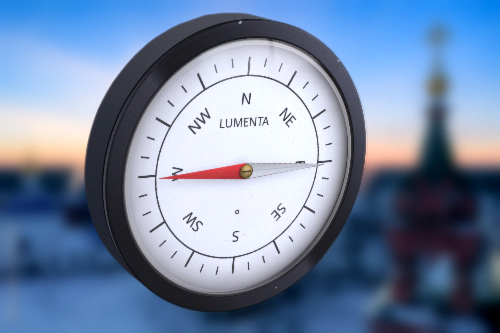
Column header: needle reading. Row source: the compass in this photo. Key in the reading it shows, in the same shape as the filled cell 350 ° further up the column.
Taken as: 270 °
